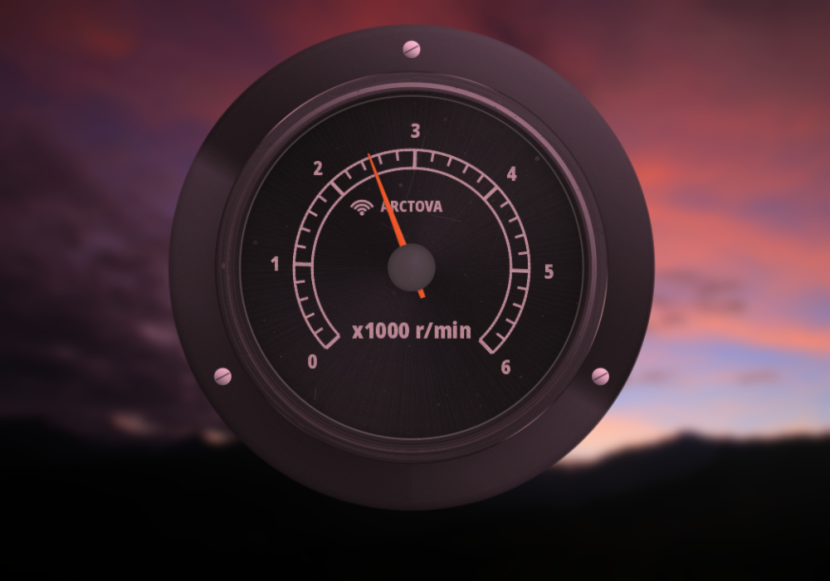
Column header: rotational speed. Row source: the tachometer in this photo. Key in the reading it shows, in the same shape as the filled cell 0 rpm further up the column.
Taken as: 2500 rpm
